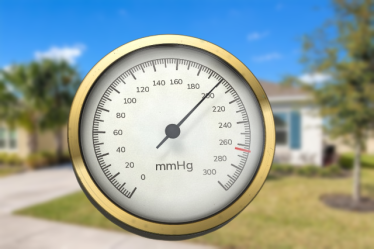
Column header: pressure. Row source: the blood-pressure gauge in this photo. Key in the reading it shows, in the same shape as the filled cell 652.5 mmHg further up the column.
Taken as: 200 mmHg
